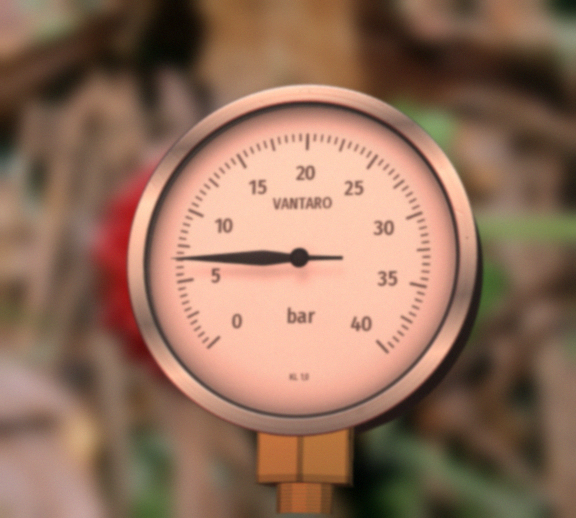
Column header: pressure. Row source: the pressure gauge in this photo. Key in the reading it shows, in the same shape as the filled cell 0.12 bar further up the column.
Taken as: 6.5 bar
